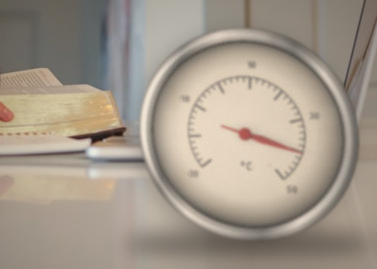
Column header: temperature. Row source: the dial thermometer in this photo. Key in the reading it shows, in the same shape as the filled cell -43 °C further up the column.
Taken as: 40 °C
